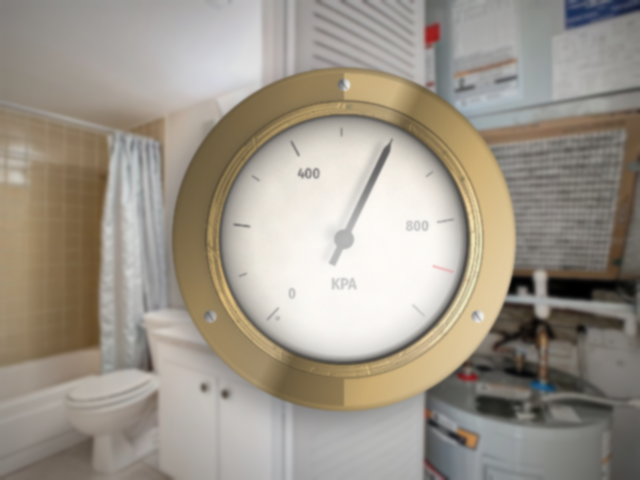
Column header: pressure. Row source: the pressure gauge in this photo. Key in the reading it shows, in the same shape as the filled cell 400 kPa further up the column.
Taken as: 600 kPa
